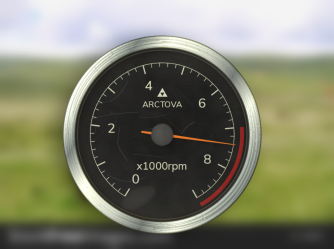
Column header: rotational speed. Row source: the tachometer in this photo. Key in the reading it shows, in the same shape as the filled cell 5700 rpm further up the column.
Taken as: 7400 rpm
